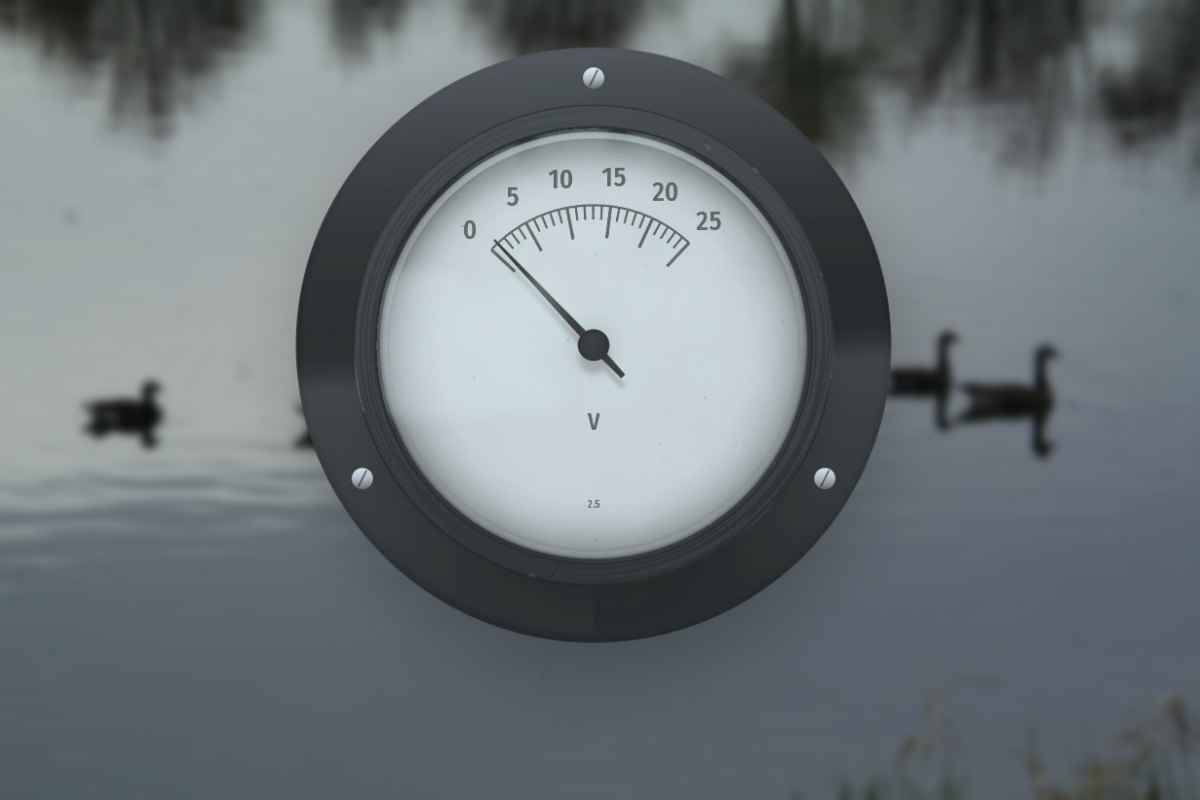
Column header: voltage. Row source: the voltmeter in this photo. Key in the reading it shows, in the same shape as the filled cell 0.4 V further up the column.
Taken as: 1 V
